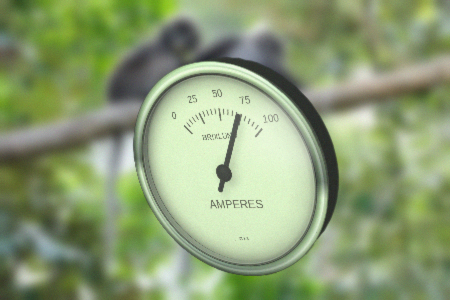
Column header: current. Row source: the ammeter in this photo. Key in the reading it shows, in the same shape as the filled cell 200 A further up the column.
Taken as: 75 A
